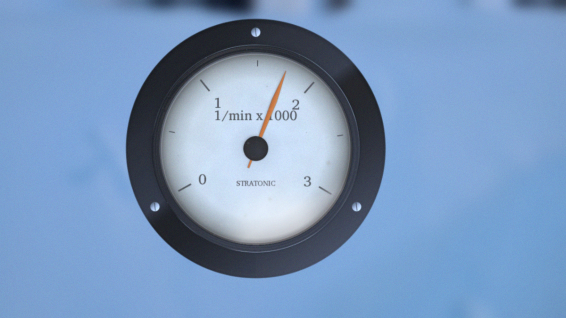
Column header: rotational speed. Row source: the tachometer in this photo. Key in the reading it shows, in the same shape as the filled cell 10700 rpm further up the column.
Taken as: 1750 rpm
